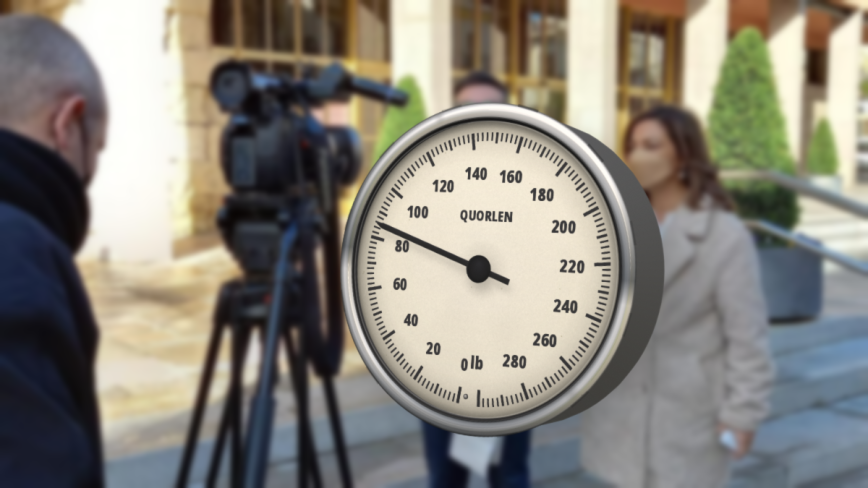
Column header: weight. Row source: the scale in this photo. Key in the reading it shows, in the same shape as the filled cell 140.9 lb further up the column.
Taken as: 86 lb
